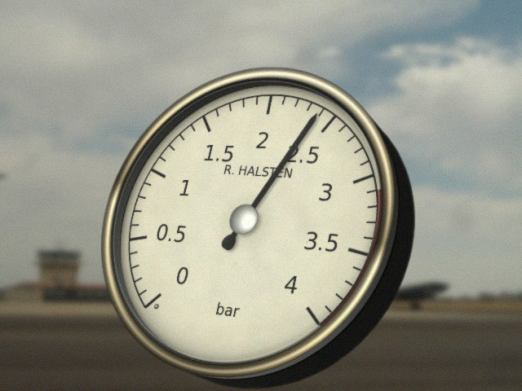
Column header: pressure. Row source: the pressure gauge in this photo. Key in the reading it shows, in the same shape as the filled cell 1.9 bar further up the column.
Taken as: 2.4 bar
